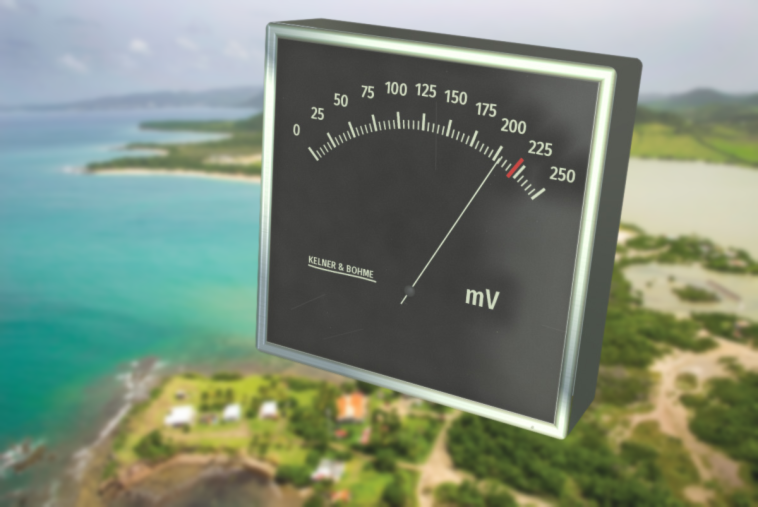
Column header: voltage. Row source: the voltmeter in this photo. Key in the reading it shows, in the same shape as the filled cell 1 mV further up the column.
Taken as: 205 mV
